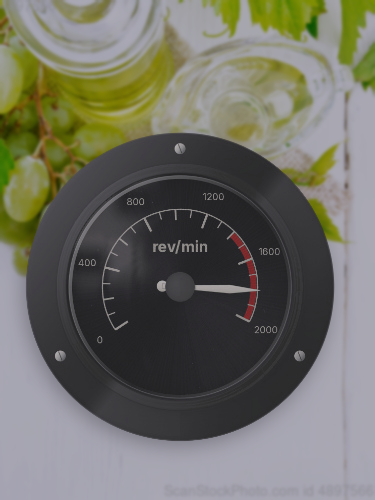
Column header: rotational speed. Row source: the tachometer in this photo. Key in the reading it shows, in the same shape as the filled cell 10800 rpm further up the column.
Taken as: 1800 rpm
